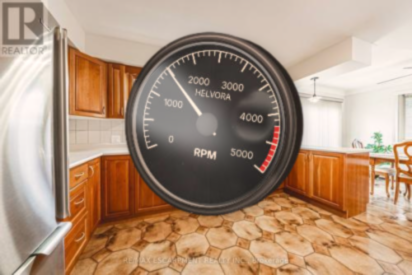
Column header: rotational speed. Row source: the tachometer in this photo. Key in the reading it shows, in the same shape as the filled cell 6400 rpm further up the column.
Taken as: 1500 rpm
